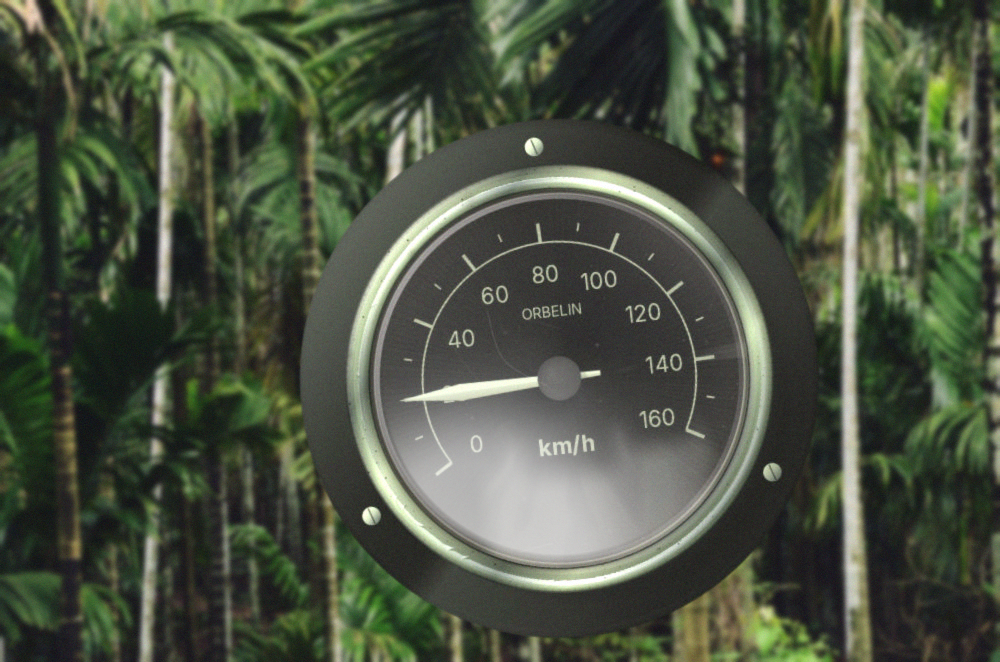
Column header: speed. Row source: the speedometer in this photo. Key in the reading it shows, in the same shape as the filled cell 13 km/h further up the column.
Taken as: 20 km/h
